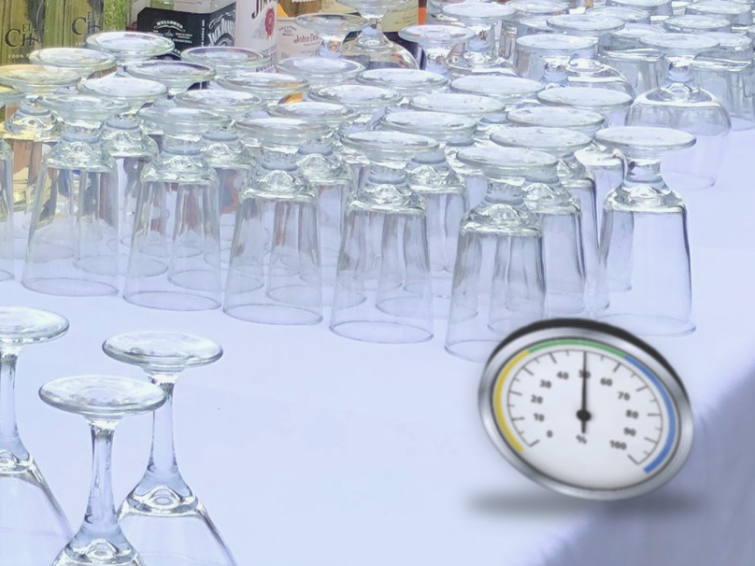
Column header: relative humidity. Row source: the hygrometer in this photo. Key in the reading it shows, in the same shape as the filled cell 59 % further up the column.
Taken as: 50 %
